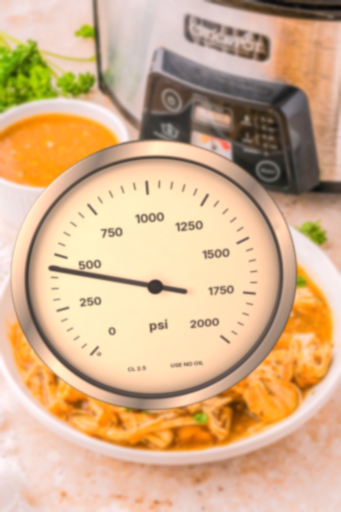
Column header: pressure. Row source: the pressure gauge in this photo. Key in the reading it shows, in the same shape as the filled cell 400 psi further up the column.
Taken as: 450 psi
